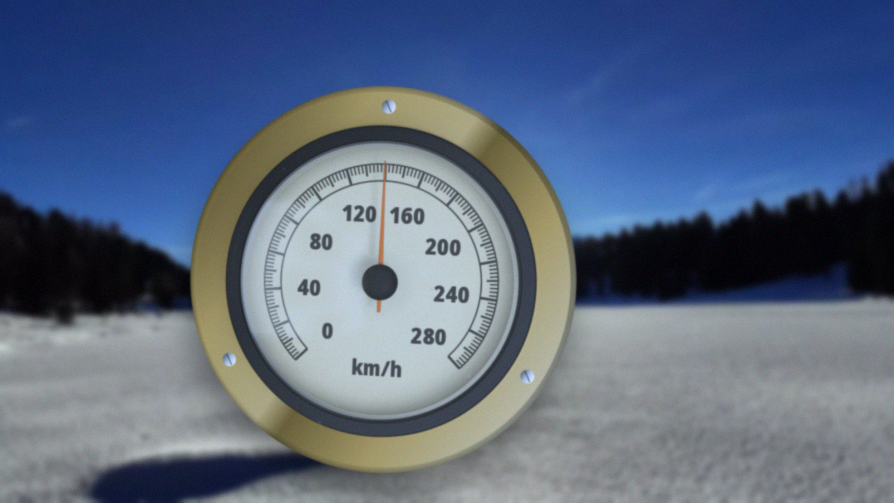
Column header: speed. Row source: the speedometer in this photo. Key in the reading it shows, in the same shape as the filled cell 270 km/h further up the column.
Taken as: 140 km/h
